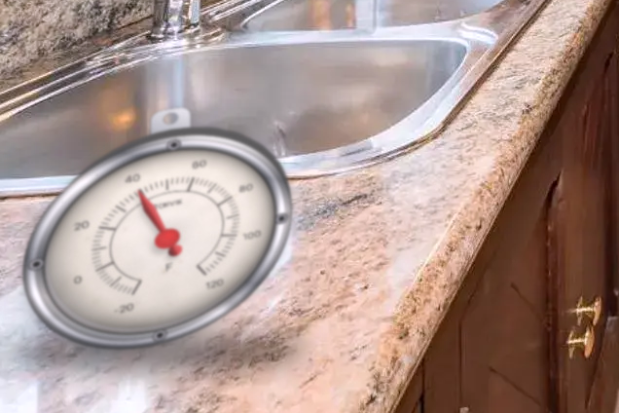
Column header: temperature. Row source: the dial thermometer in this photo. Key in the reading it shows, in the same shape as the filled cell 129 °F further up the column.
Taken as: 40 °F
